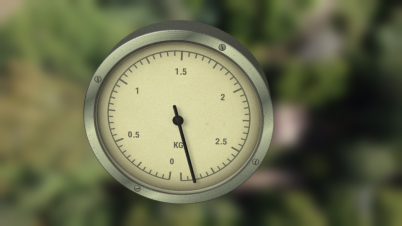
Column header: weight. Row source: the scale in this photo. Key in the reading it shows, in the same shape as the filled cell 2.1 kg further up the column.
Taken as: 2.9 kg
